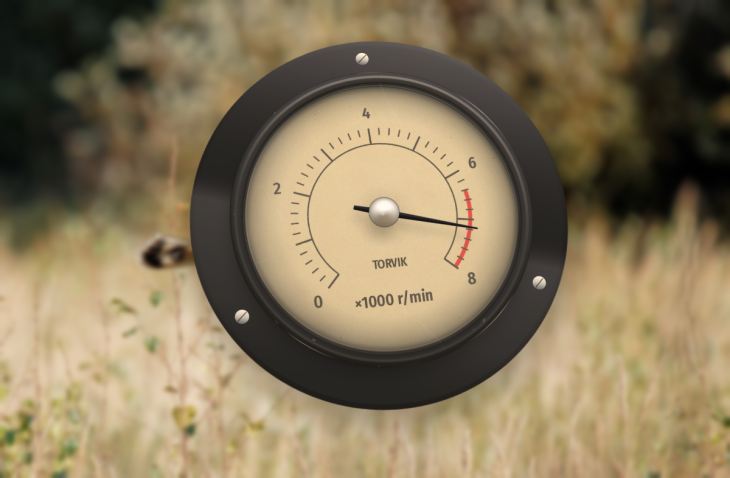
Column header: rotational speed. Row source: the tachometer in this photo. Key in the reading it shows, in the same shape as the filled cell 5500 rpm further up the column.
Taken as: 7200 rpm
